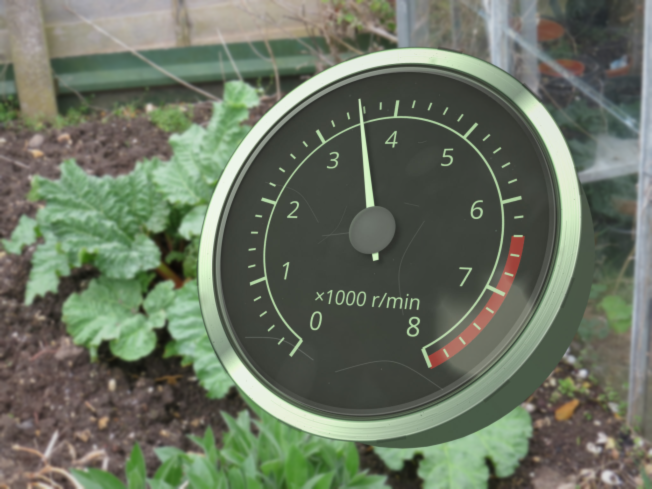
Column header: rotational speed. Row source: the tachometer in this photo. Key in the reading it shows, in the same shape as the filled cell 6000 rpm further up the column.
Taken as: 3600 rpm
